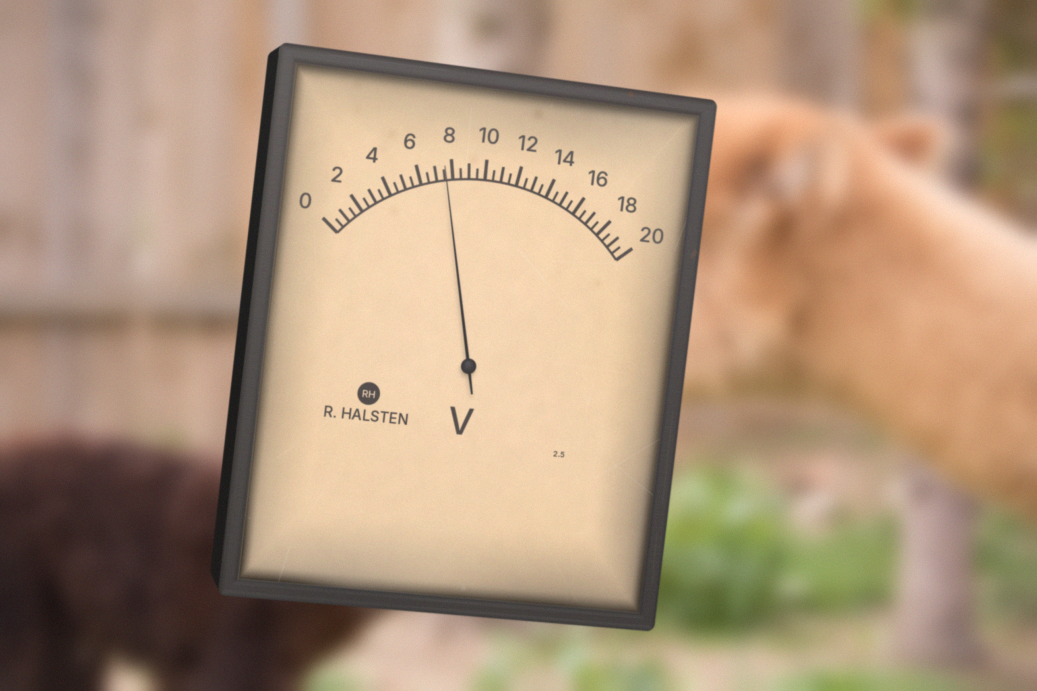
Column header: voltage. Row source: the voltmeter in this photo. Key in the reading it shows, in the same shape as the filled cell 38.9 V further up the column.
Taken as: 7.5 V
